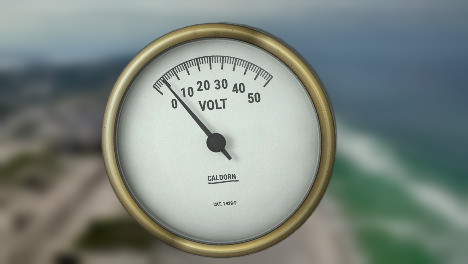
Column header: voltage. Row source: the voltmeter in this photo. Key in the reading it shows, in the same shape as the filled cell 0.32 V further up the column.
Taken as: 5 V
